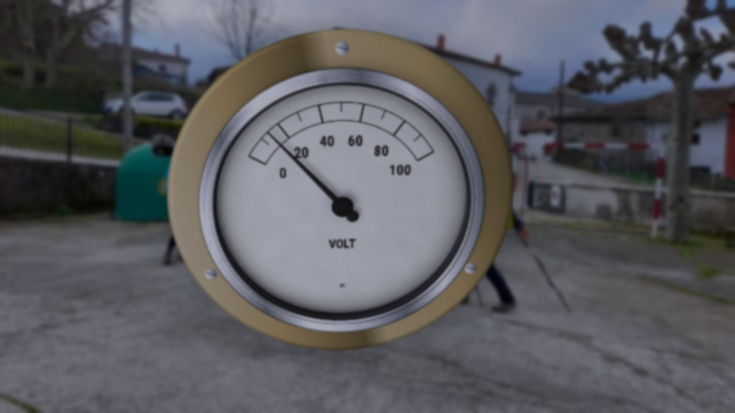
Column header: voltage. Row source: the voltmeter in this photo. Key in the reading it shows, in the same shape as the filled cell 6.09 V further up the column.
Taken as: 15 V
